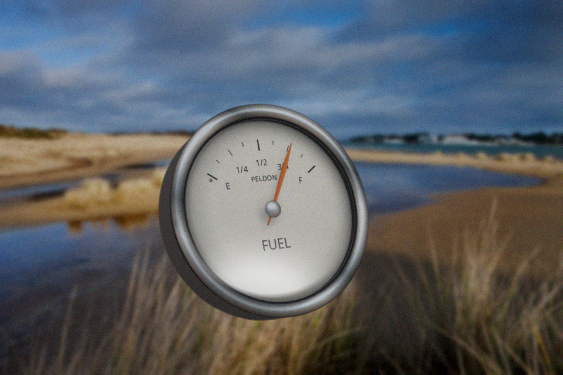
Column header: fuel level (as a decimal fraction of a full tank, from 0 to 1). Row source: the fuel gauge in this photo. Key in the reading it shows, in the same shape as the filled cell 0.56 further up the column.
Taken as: 0.75
